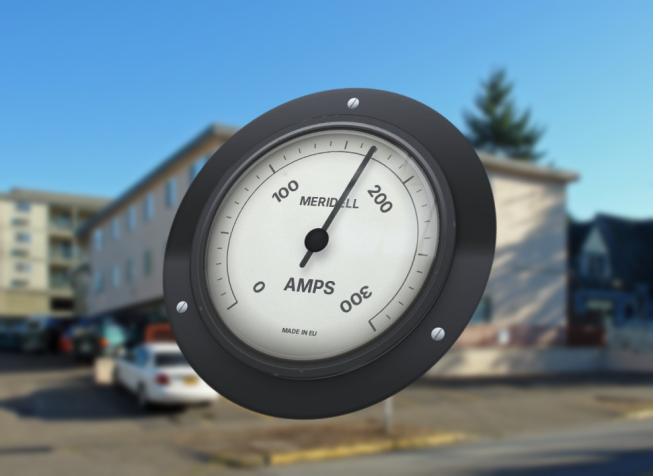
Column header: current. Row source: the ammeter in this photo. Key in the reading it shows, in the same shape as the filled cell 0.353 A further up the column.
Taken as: 170 A
